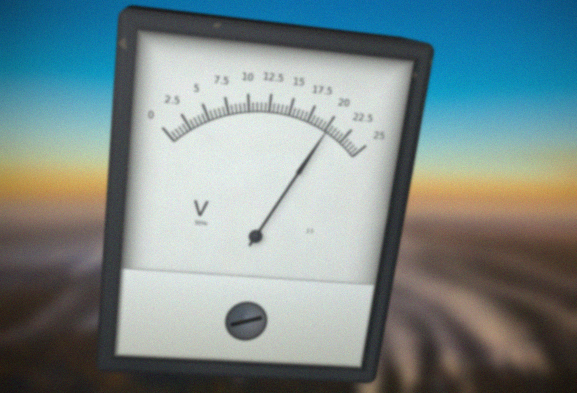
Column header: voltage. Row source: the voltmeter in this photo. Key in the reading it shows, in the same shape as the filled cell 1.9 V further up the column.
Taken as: 20 V
